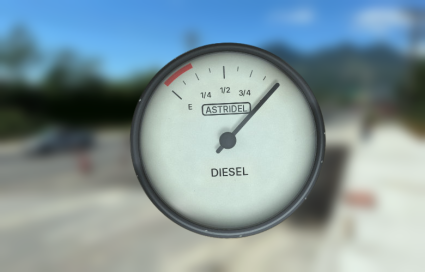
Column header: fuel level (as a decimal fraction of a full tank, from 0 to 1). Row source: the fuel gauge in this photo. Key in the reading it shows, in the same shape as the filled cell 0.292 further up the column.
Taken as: 1
